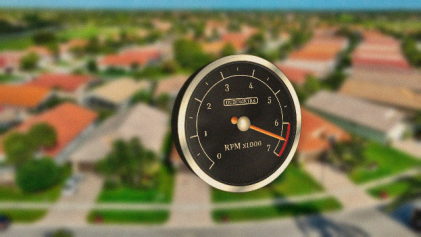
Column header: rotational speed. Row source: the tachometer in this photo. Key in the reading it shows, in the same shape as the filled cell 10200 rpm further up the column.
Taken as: 6500 rpm
